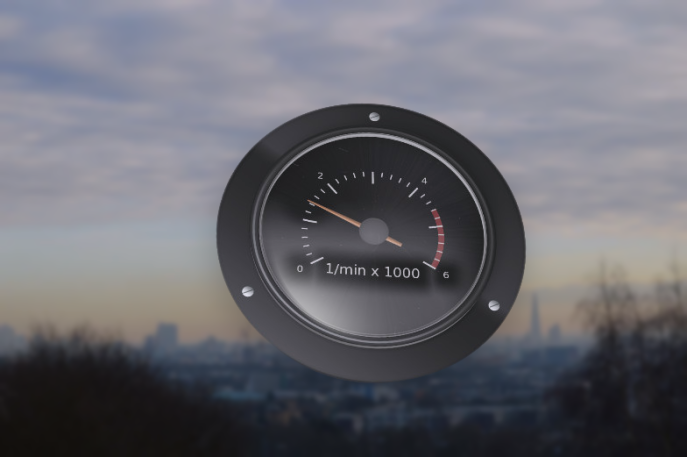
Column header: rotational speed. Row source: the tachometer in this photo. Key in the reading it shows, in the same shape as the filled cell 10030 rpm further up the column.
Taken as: 1400 rpm
